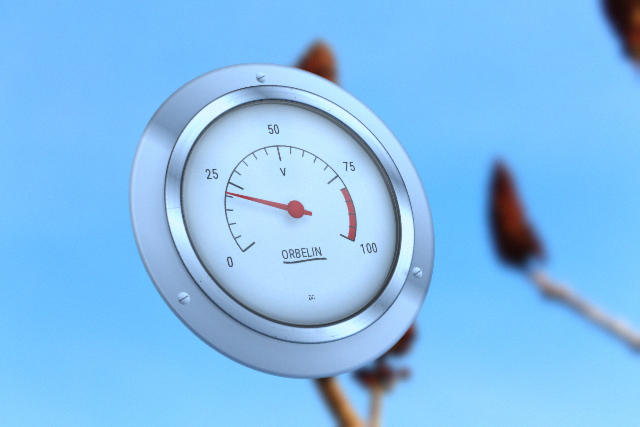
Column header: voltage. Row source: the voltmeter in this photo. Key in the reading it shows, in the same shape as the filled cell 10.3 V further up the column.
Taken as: 20 V
